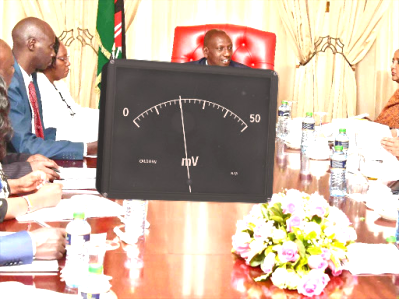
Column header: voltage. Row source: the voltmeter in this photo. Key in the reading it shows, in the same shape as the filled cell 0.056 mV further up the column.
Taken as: 20 mV
